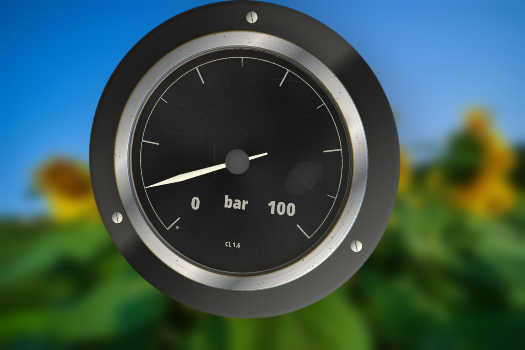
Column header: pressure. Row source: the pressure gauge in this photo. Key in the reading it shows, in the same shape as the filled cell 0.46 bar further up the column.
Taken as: 10 bar
